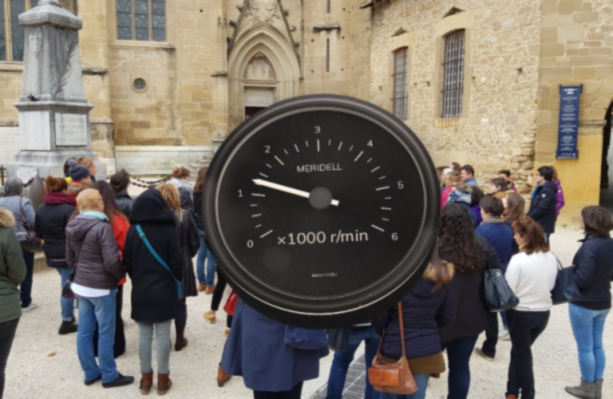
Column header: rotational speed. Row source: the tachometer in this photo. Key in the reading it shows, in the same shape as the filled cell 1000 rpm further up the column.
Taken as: 1250 rpm
